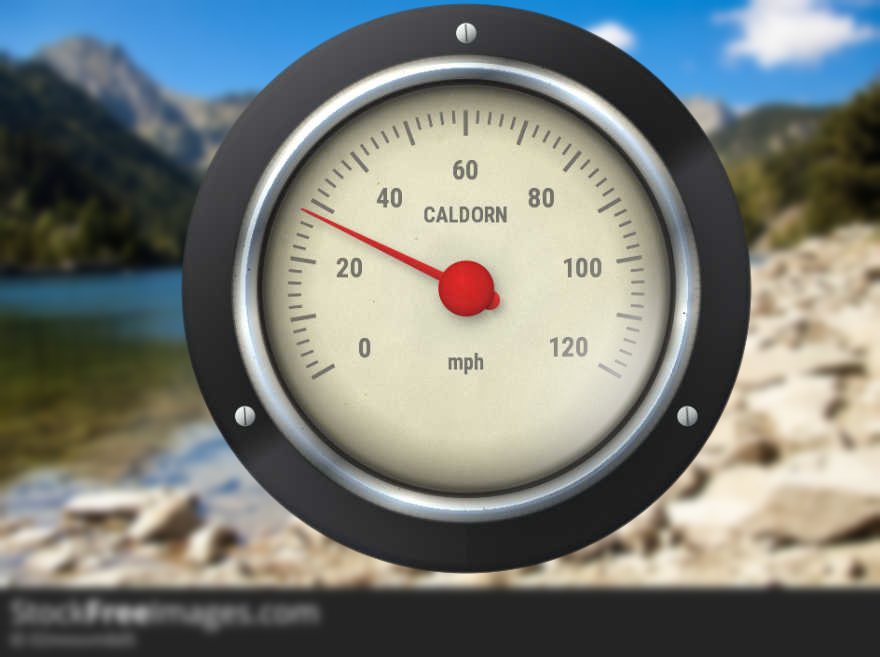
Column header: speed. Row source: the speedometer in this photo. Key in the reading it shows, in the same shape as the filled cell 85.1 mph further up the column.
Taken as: 28 mph
